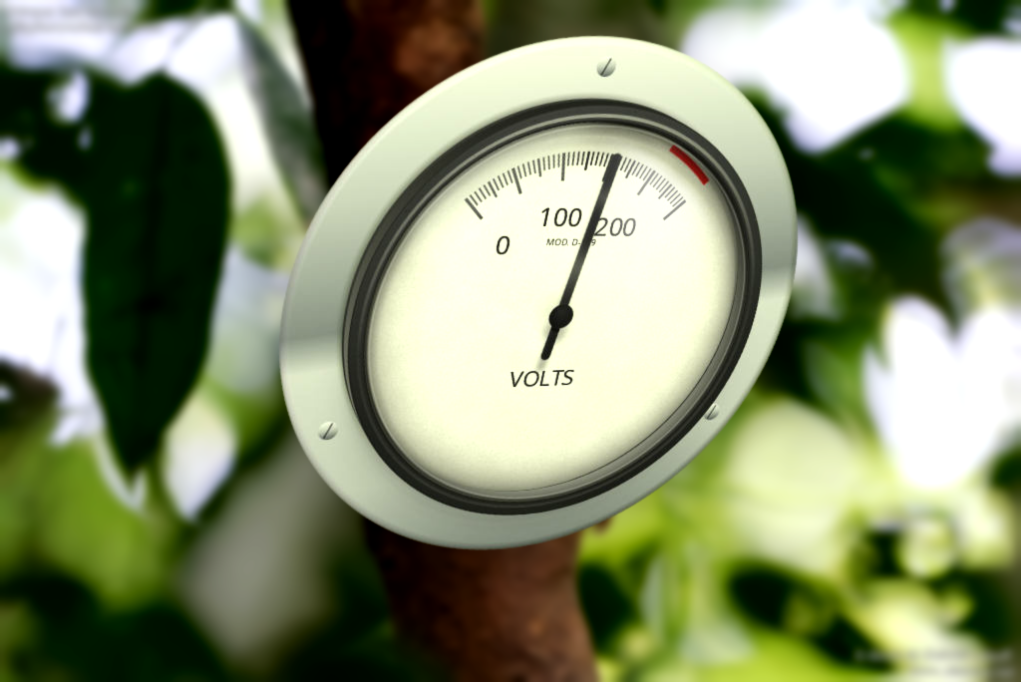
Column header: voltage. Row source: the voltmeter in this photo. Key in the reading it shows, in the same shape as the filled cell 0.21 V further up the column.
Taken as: 150 V
